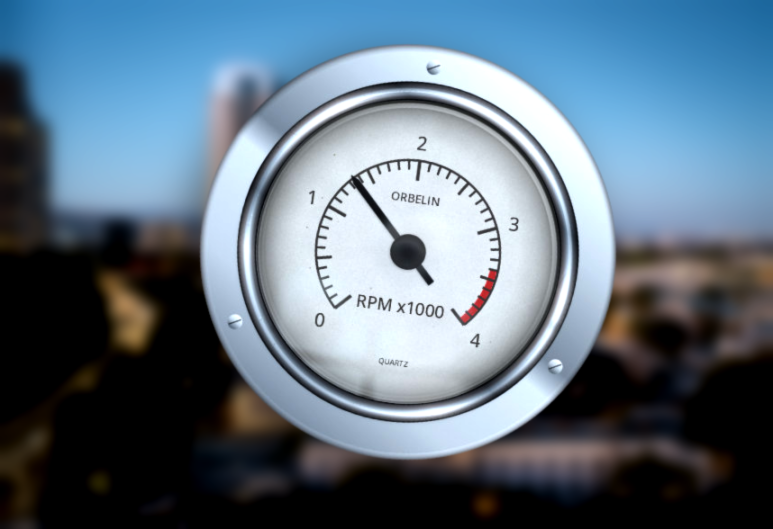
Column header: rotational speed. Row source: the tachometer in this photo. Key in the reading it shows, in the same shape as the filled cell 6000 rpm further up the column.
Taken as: 1350 rpm
